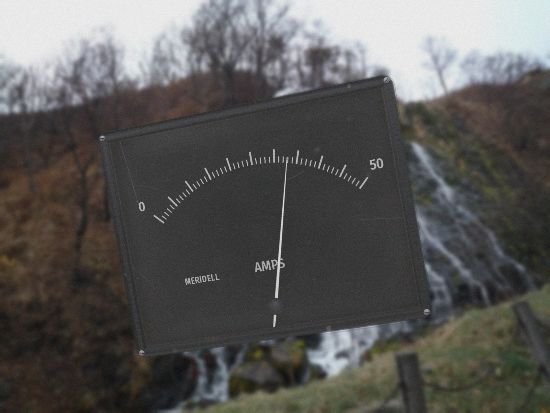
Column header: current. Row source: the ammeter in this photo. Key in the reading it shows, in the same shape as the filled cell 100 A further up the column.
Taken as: 33 A
